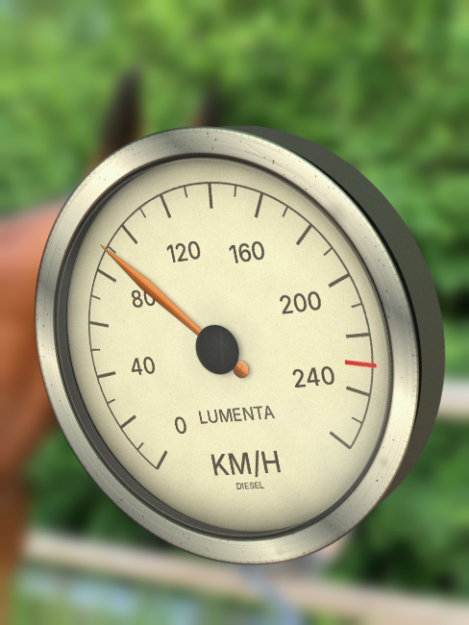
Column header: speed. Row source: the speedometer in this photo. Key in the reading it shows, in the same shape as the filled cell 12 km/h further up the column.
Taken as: 90 km/h
